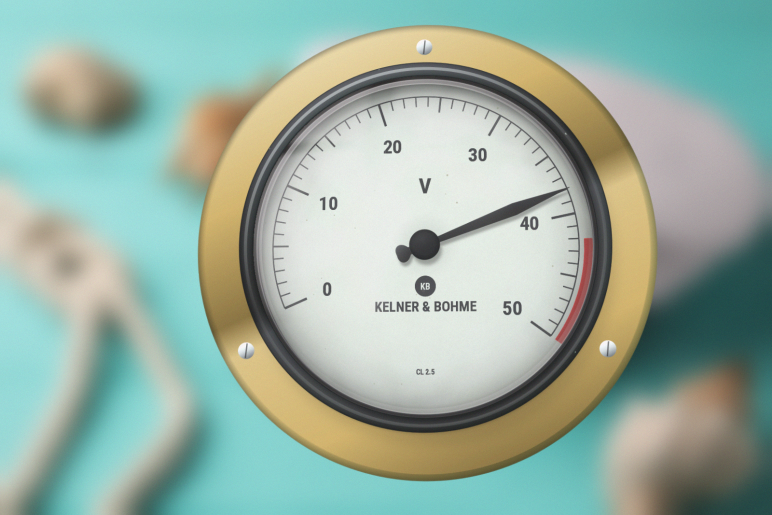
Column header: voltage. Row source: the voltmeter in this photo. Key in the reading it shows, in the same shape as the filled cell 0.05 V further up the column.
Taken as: 38 V
